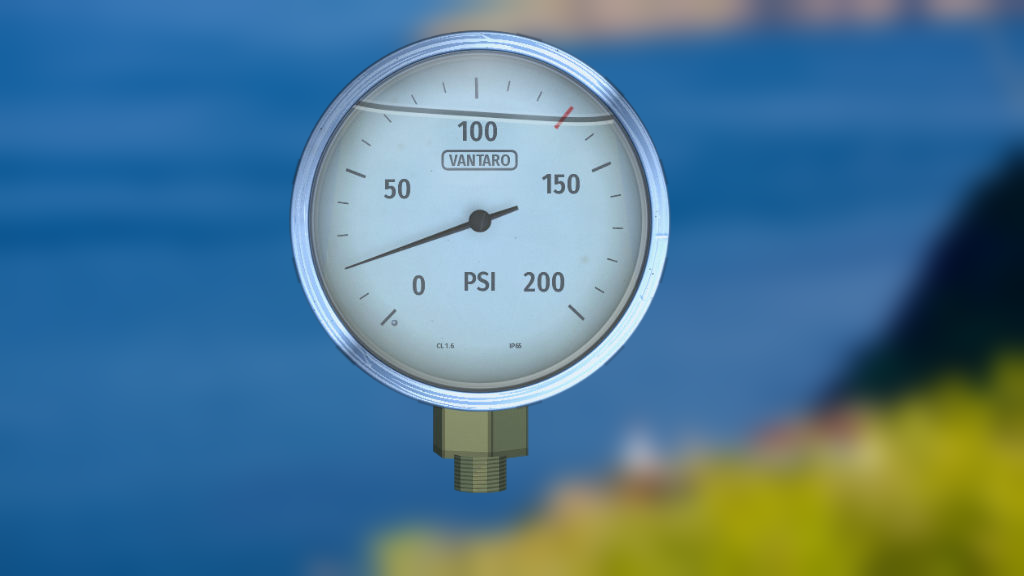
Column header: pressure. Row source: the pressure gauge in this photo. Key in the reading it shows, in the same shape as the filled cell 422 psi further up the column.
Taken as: 20 psi
